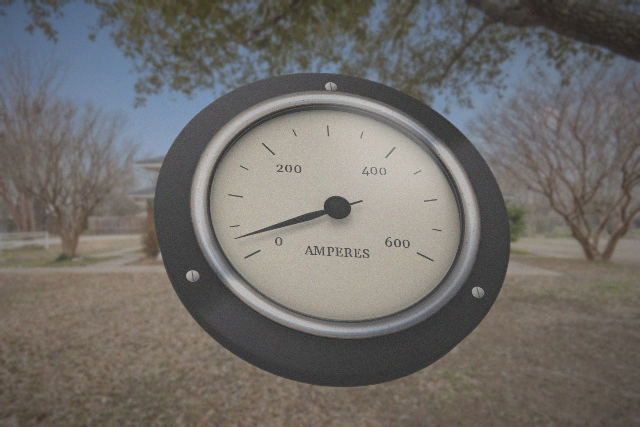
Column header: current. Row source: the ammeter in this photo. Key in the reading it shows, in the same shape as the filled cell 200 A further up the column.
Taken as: 25 A
